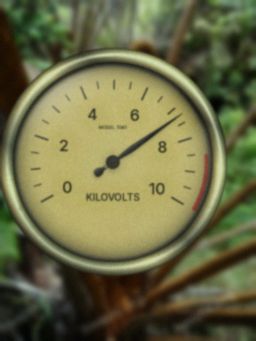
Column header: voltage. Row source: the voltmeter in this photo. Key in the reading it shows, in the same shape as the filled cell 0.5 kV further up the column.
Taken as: 7.25 kV
